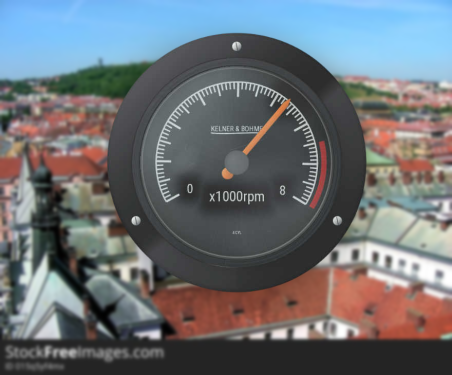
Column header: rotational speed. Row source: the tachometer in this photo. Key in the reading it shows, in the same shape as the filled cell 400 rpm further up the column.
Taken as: 5300 rpm
